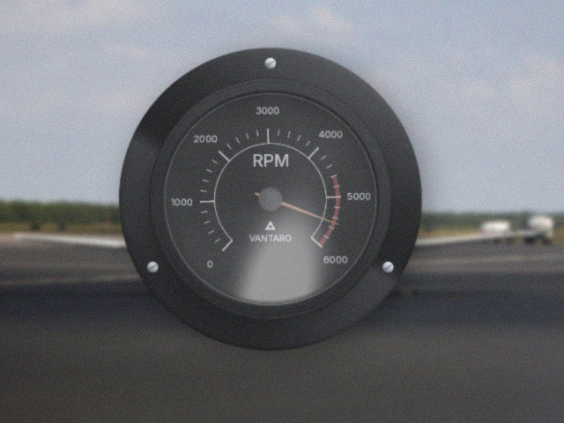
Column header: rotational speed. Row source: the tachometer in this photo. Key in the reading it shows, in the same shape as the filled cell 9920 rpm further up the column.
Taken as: 5500 rpm
